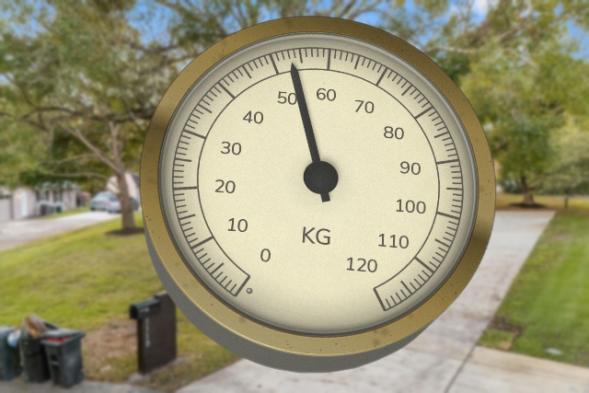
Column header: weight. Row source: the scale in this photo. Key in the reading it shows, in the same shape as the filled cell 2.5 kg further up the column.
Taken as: 53 kg
